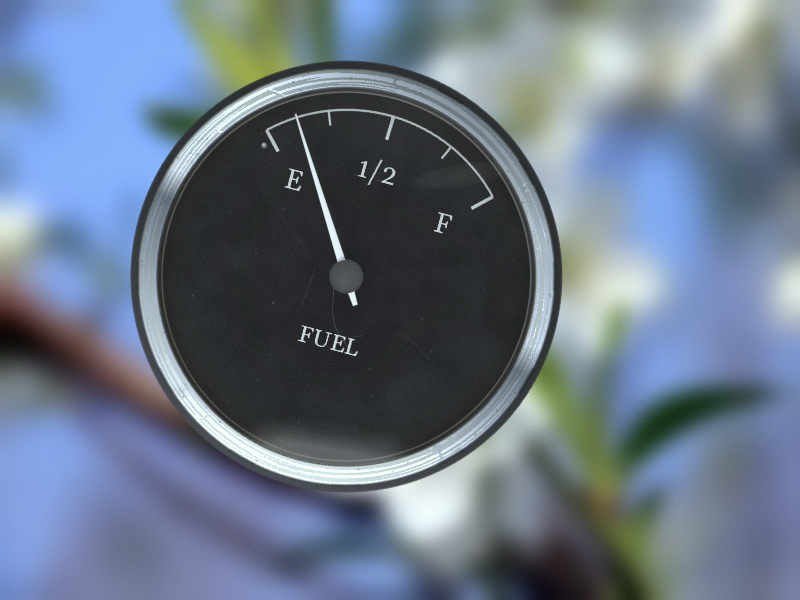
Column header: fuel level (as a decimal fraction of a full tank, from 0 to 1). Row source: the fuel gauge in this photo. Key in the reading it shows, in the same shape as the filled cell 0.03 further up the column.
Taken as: 0.125
